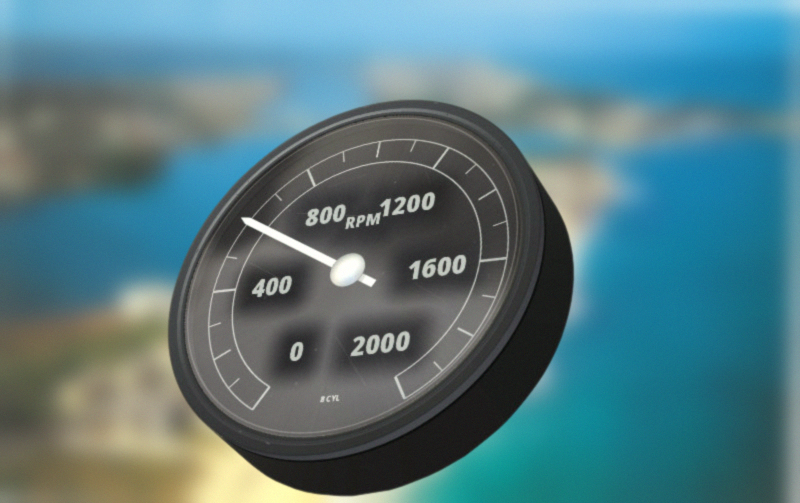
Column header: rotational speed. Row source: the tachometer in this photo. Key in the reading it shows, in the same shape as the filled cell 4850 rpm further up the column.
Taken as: 600 rpm
